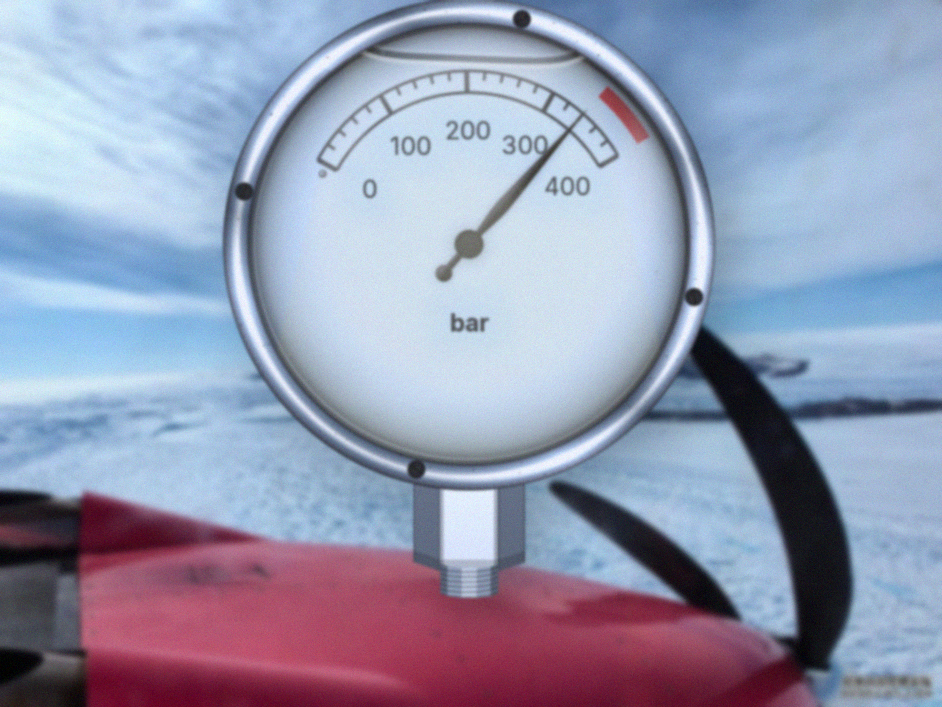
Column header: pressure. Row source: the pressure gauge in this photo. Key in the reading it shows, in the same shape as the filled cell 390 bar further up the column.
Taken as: 340 bar
